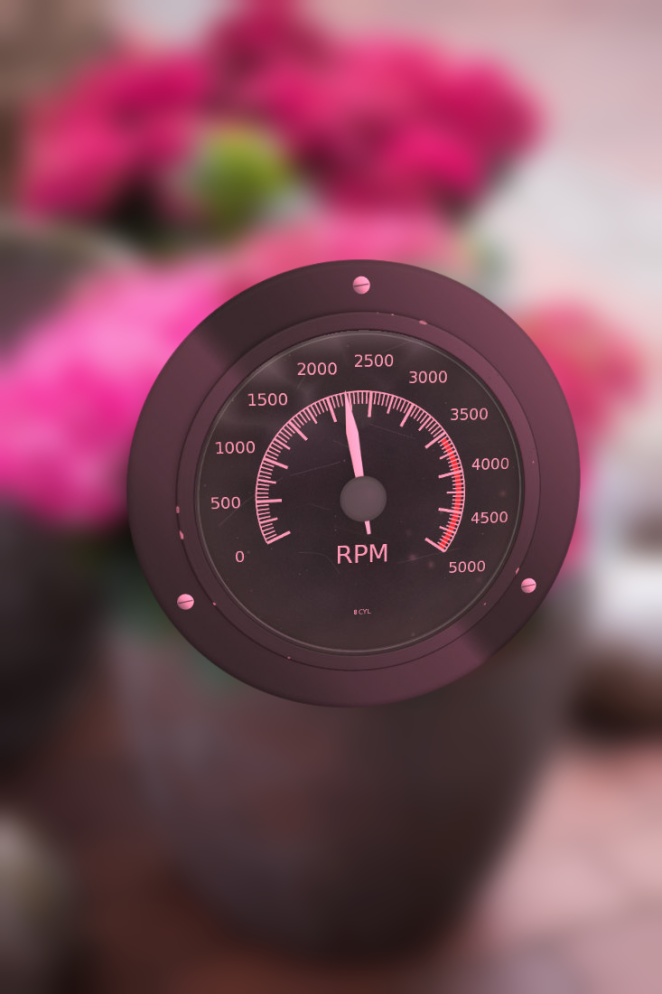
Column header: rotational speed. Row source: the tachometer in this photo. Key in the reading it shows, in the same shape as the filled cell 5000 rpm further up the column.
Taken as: 2200 rpm
